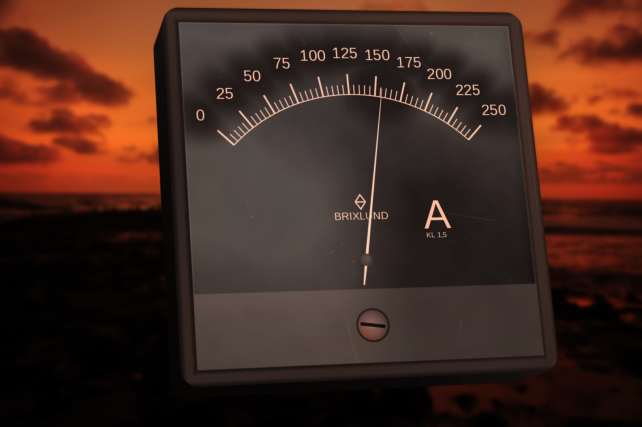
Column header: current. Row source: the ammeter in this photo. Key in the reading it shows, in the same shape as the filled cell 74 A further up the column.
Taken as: 155 A
